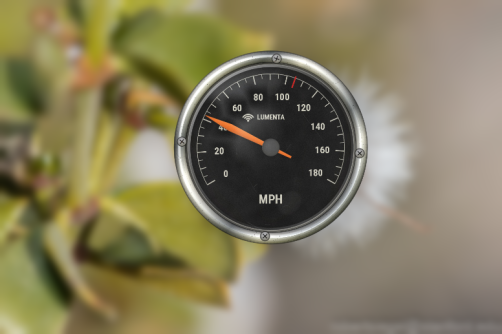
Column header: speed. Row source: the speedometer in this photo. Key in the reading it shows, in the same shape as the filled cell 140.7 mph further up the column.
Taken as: 42.5 mph
